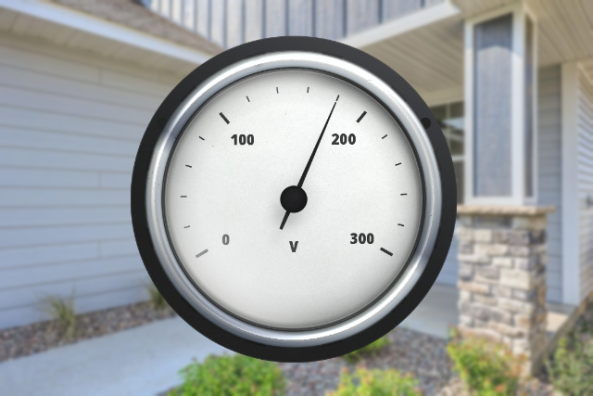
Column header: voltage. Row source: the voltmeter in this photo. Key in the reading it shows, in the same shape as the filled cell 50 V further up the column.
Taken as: 180 V
